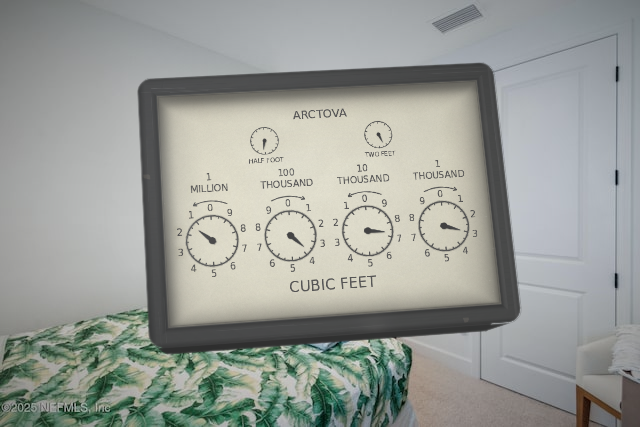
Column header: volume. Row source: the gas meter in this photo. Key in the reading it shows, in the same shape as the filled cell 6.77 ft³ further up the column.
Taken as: 137300 ft³
